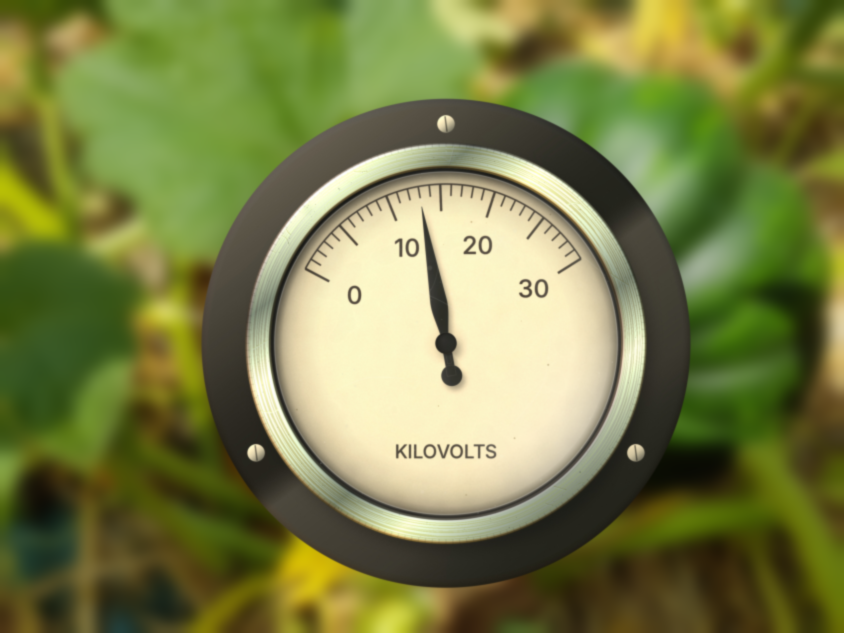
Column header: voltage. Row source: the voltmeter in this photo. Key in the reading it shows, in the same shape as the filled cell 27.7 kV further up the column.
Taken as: 13 kV
